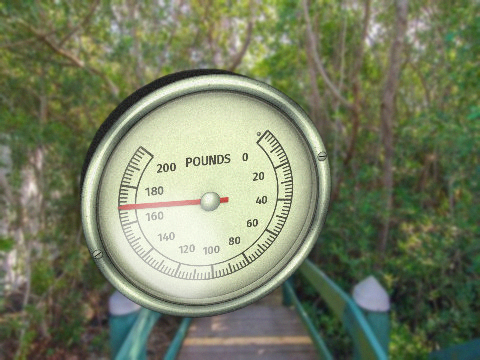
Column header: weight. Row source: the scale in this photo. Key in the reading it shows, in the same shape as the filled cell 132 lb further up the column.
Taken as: 170 lb
